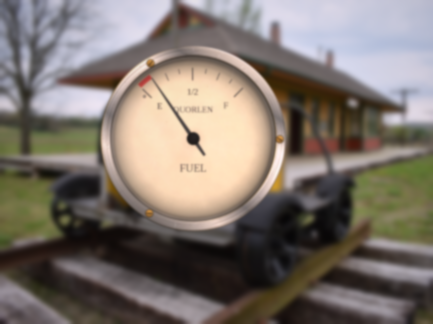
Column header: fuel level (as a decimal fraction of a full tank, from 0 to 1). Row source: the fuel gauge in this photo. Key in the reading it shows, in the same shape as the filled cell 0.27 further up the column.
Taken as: 0.125
